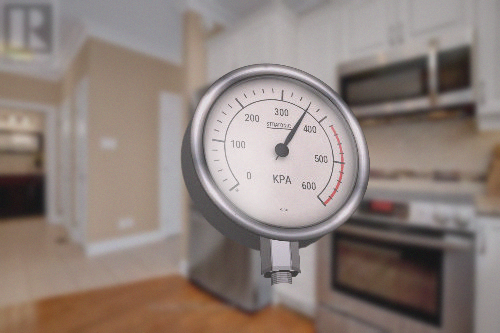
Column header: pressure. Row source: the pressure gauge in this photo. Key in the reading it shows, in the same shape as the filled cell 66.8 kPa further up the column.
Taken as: 360 kPa
